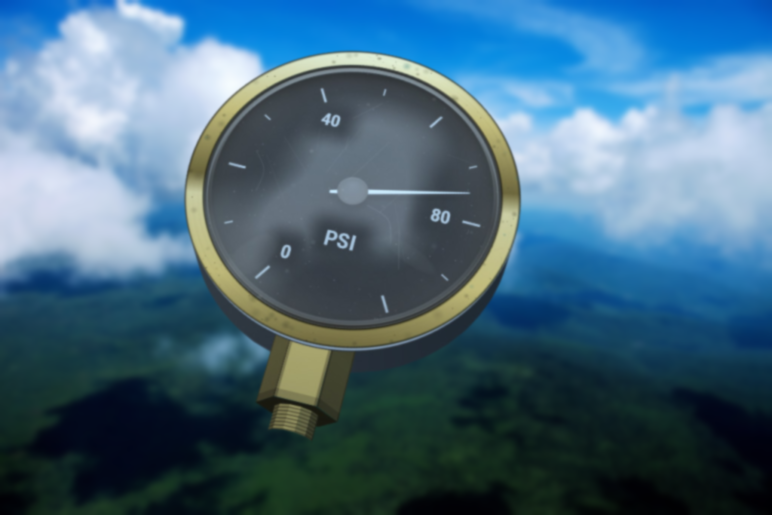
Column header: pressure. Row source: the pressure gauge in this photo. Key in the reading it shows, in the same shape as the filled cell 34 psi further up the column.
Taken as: 75 psi
